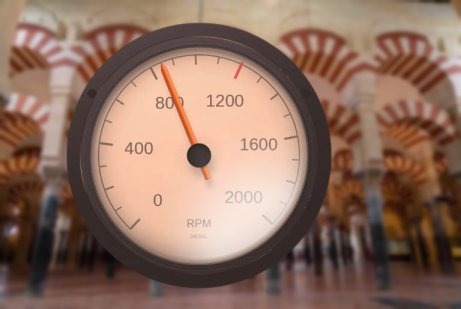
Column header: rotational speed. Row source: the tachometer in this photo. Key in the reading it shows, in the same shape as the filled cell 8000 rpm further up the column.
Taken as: 850 rpm
